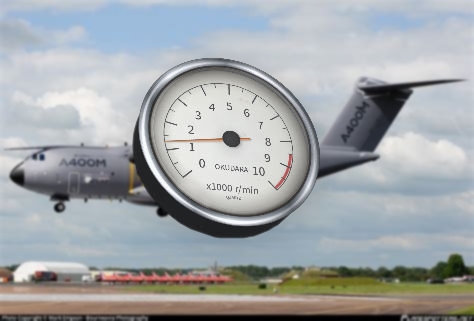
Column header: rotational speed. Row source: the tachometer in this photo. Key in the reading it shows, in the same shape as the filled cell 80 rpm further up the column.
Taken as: 1250 rpm
